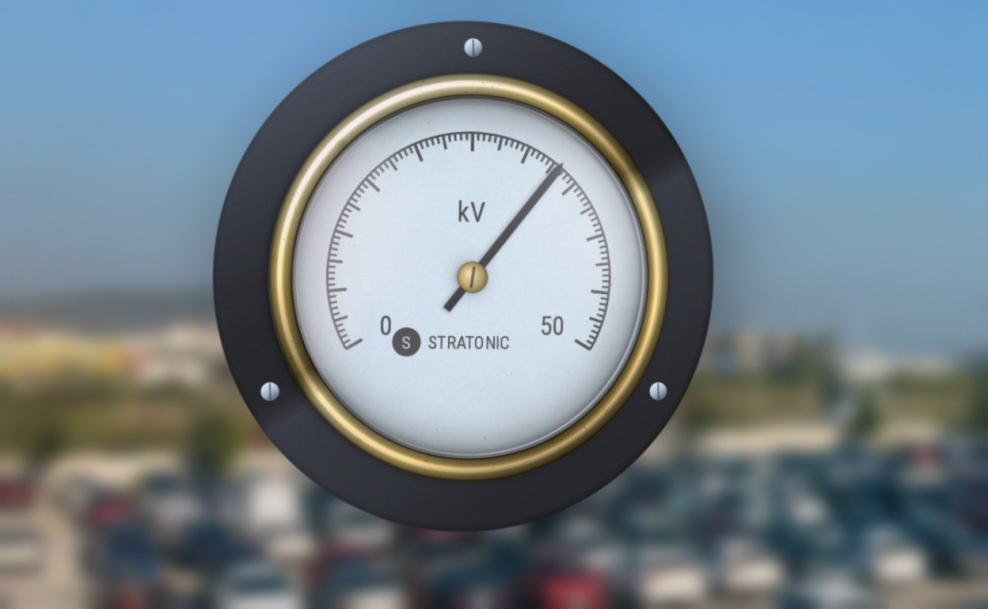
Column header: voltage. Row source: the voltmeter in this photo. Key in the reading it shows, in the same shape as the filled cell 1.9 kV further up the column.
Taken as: 33 kV
